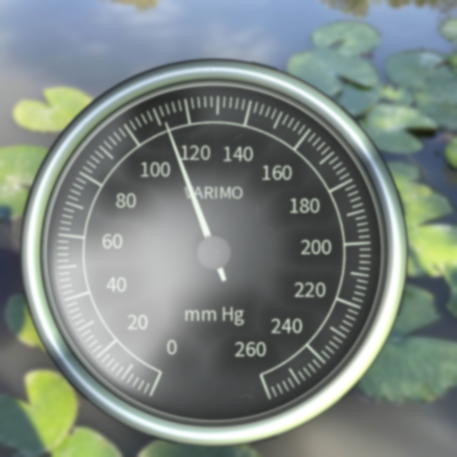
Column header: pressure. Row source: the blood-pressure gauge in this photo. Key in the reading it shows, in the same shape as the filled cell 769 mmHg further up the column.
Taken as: 112 mmHg
